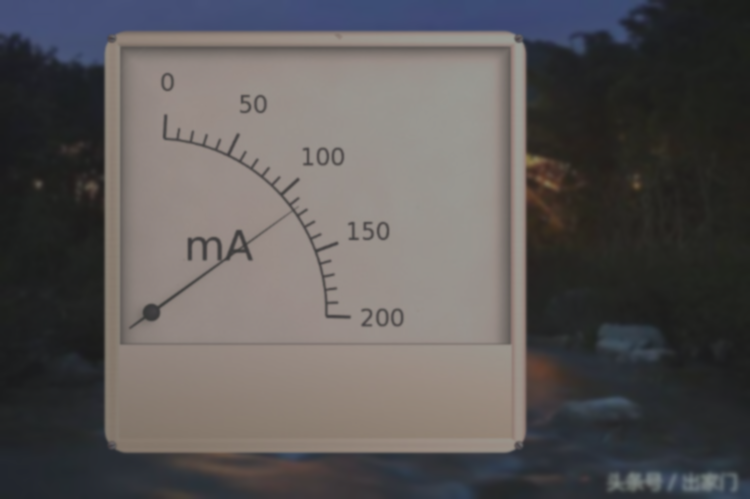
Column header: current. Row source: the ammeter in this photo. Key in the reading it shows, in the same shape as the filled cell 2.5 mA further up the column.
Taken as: 115 mA
